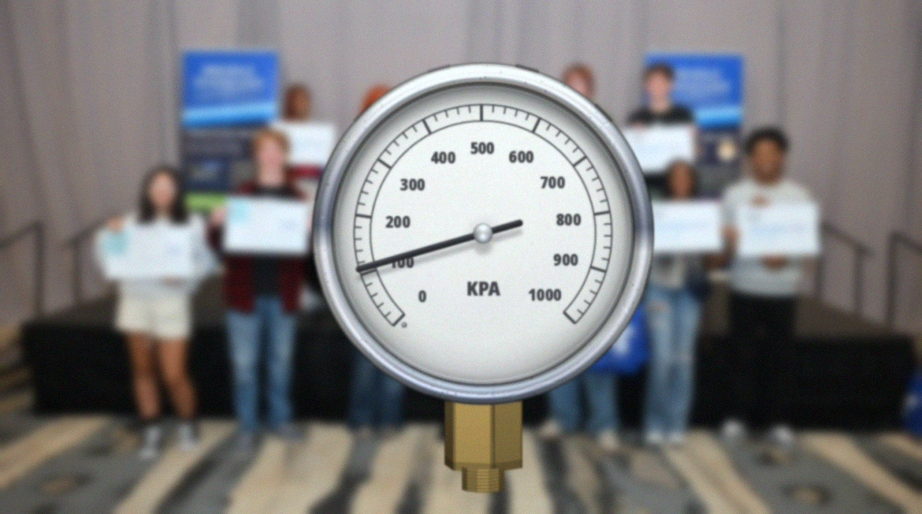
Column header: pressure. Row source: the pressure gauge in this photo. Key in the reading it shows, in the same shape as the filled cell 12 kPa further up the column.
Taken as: 110 kPa
